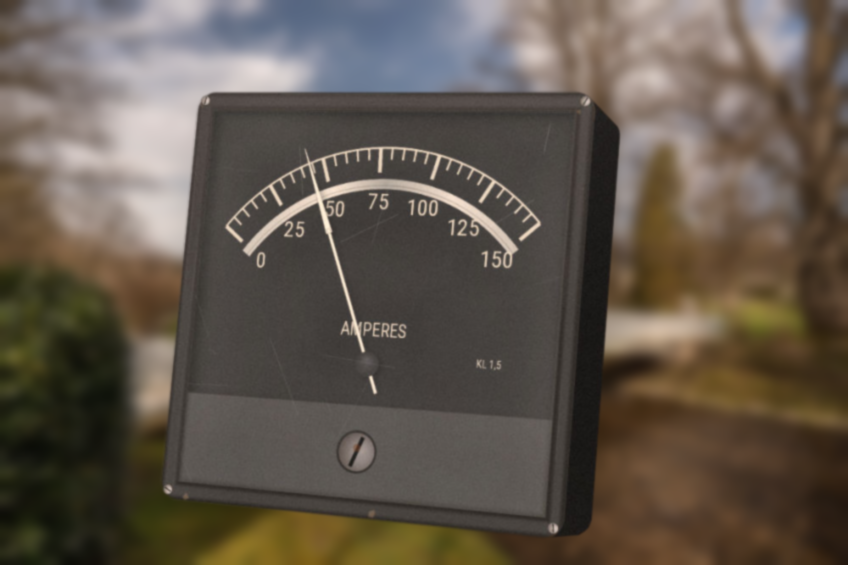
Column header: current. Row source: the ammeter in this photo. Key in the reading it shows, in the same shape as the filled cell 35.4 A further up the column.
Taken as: 45 A
